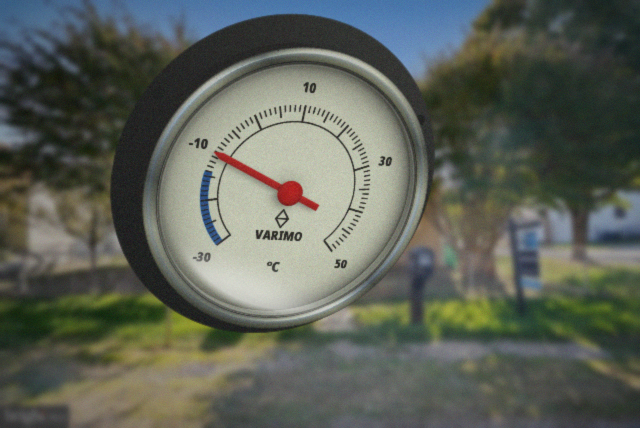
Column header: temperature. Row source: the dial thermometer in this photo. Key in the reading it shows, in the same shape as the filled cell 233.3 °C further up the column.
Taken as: -10 °C
